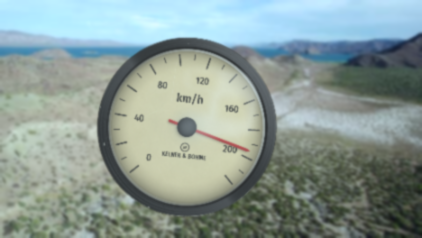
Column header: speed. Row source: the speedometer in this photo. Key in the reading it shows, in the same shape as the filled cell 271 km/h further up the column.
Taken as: 195 km/h
